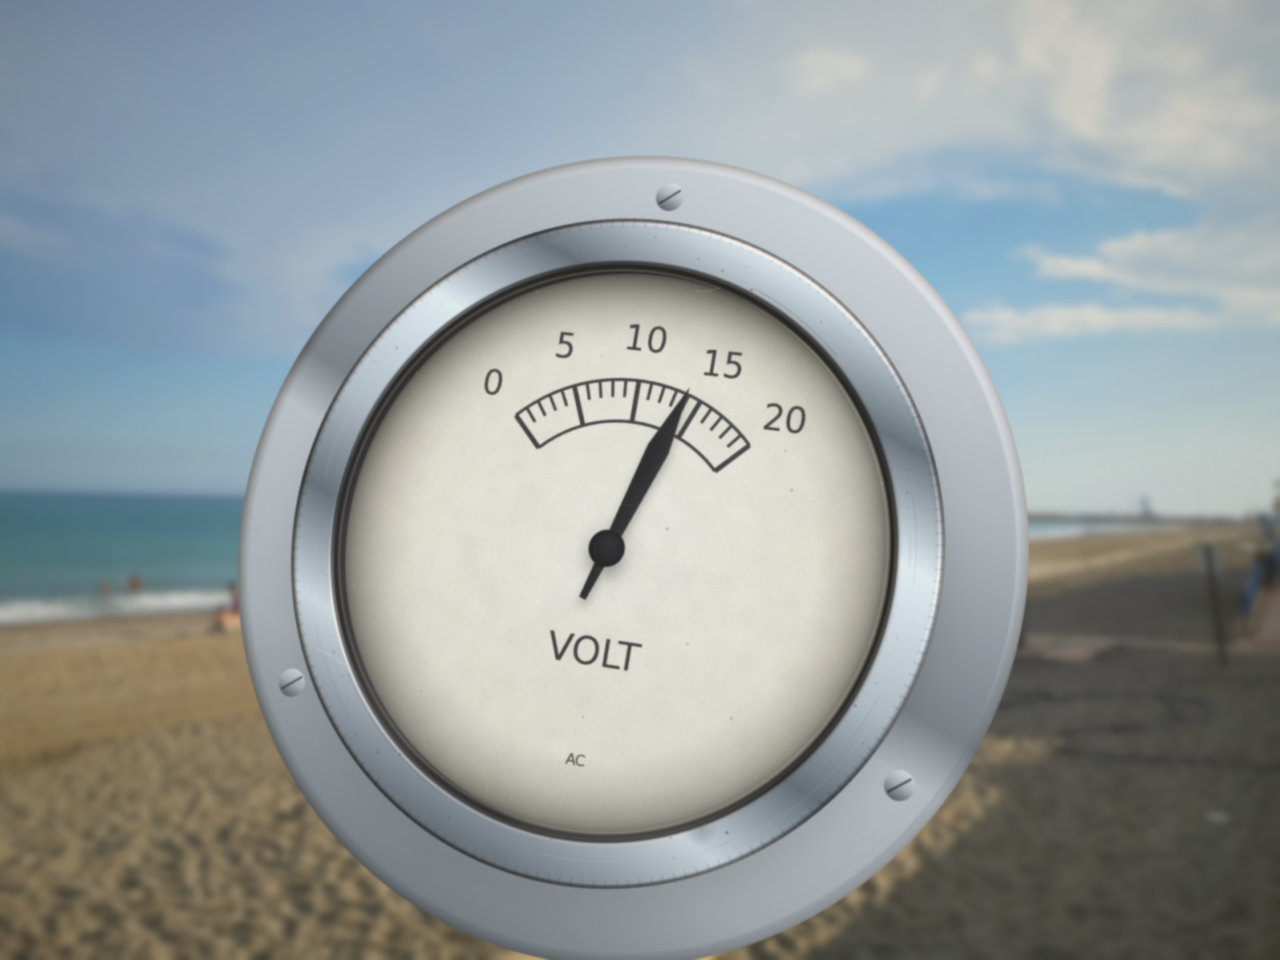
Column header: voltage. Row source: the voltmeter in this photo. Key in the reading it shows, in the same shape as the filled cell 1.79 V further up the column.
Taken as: 14 V
